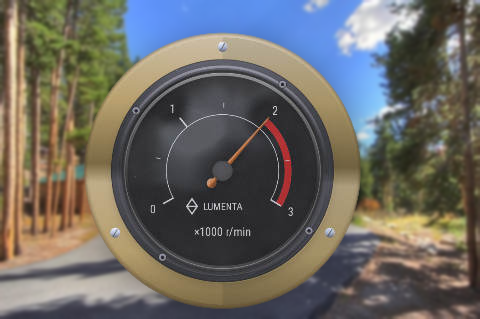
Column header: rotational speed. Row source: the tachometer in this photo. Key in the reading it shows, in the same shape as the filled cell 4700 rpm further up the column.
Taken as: 2000 rpm
